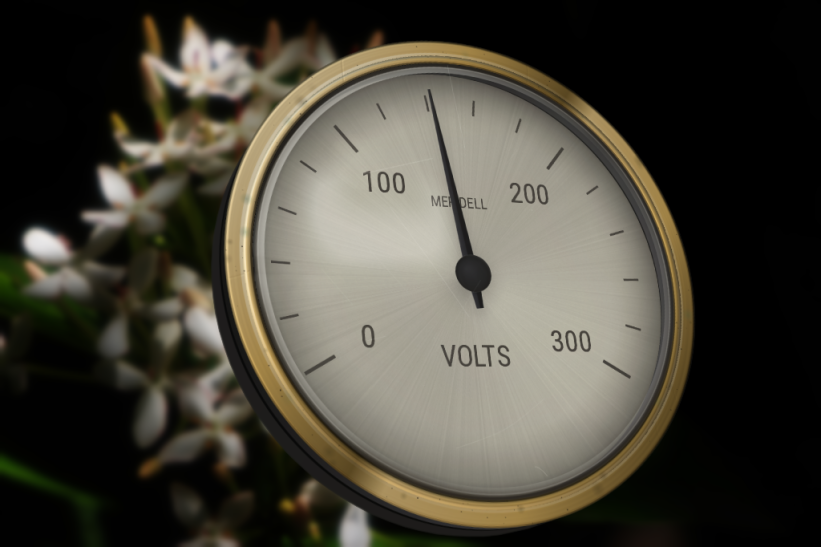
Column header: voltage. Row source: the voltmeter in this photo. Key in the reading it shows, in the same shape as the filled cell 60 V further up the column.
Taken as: 140 V
